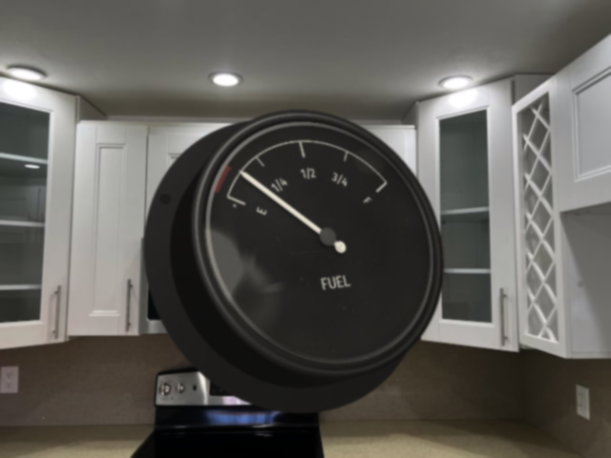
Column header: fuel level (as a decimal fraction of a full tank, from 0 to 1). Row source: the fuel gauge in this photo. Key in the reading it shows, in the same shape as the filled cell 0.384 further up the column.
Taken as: 0.125
